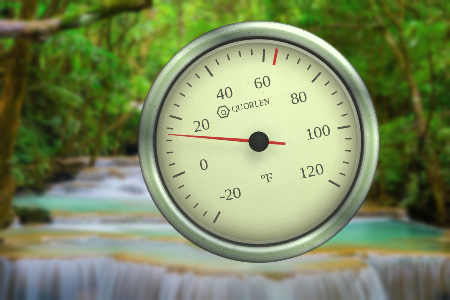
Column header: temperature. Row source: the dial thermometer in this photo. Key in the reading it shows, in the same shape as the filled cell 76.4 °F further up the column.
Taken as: 14 °F
